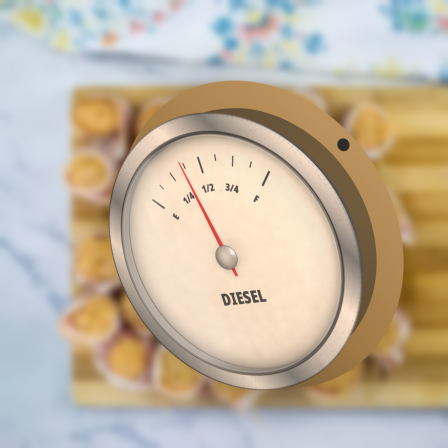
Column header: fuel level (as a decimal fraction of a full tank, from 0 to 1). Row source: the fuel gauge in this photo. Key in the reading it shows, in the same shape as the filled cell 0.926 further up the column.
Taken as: 0.375
